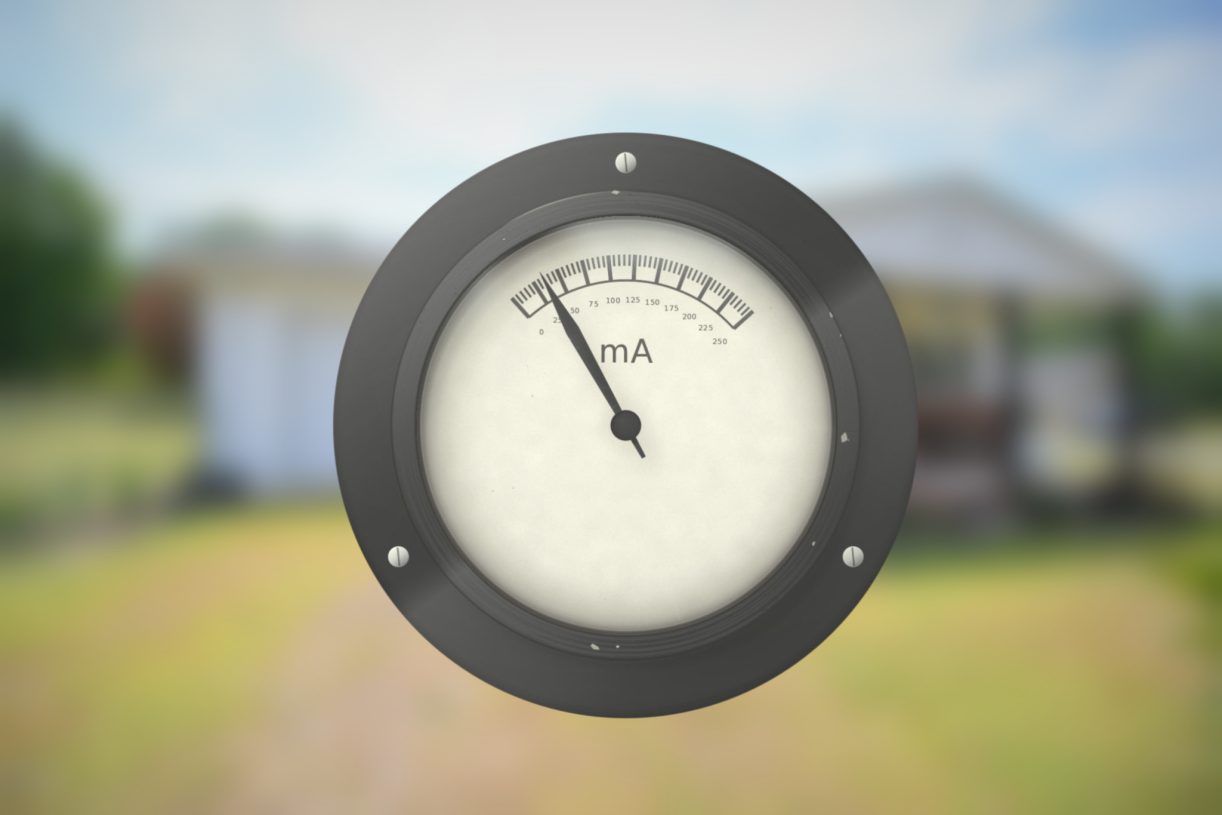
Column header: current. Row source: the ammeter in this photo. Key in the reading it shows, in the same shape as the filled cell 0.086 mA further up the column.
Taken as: 35 mA
